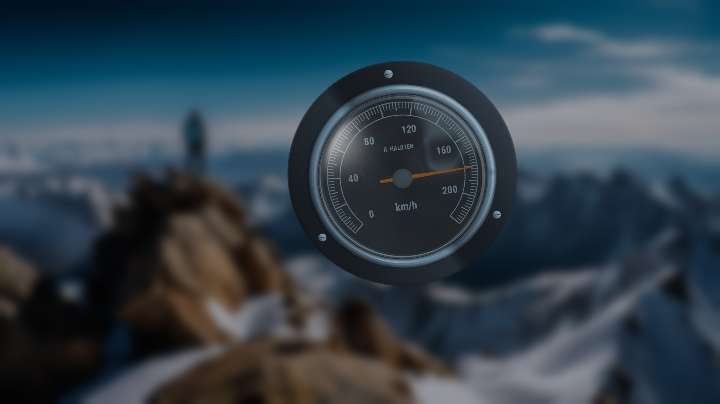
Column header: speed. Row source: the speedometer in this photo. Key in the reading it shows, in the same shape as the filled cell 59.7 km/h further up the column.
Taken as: 180 km/h
